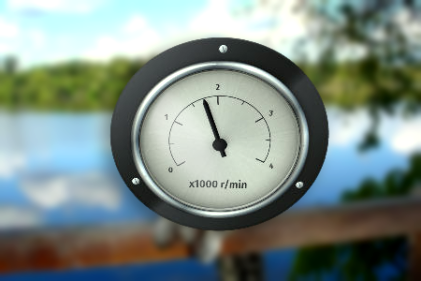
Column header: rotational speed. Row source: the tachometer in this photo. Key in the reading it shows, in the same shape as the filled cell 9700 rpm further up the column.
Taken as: 1750 rpm
